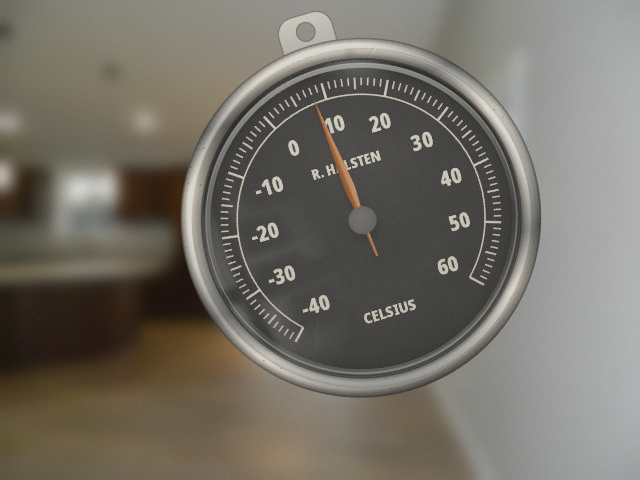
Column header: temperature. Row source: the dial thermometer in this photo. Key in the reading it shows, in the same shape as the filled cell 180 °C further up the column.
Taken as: 8 °C
